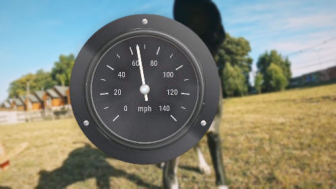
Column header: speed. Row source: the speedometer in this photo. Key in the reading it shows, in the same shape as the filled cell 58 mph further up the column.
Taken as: 65 mph
